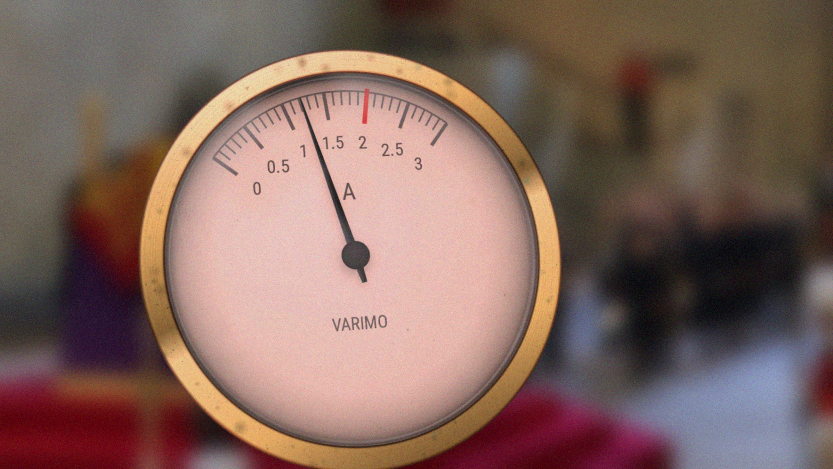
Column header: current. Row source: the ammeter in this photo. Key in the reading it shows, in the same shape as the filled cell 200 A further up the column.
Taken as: 1.2 A
